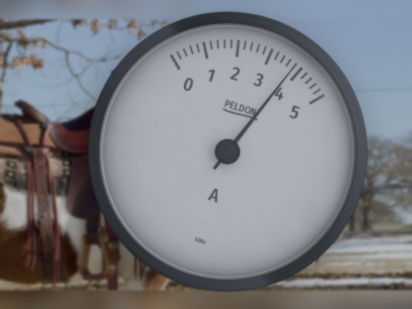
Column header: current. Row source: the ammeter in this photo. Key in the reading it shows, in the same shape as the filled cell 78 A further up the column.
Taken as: 3.8 A
